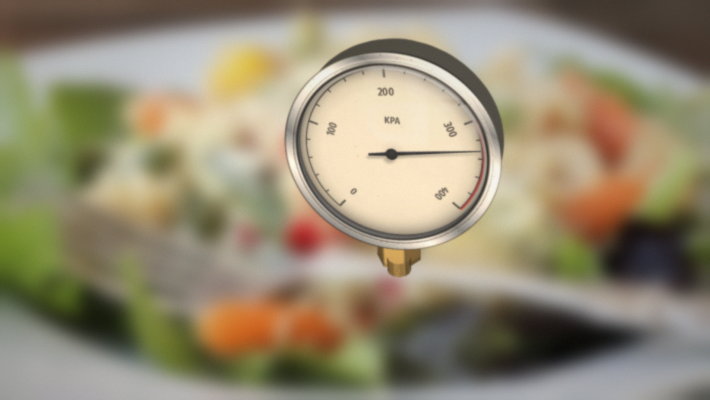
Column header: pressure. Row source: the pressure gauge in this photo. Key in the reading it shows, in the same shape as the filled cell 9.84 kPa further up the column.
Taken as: 330 kPa
